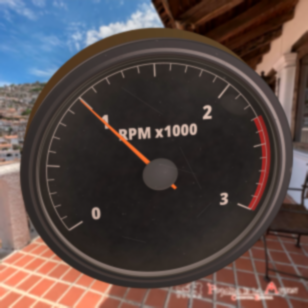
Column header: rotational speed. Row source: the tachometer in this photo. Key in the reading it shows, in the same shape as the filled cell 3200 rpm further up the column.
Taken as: 1000 rpm
